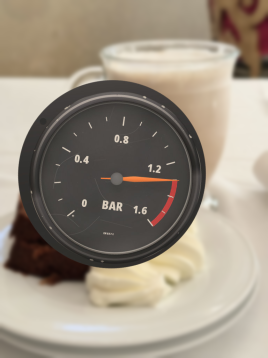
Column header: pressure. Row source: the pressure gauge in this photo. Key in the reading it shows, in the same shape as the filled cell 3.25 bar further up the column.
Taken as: 1.3 bar
